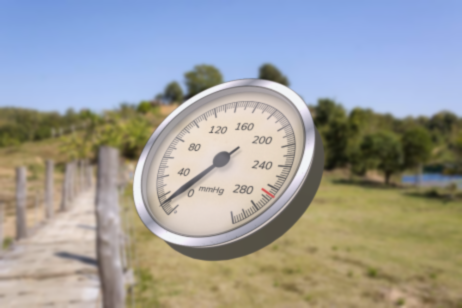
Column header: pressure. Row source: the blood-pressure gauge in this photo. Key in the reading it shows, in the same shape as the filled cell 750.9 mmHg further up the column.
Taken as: 10 mmHg
